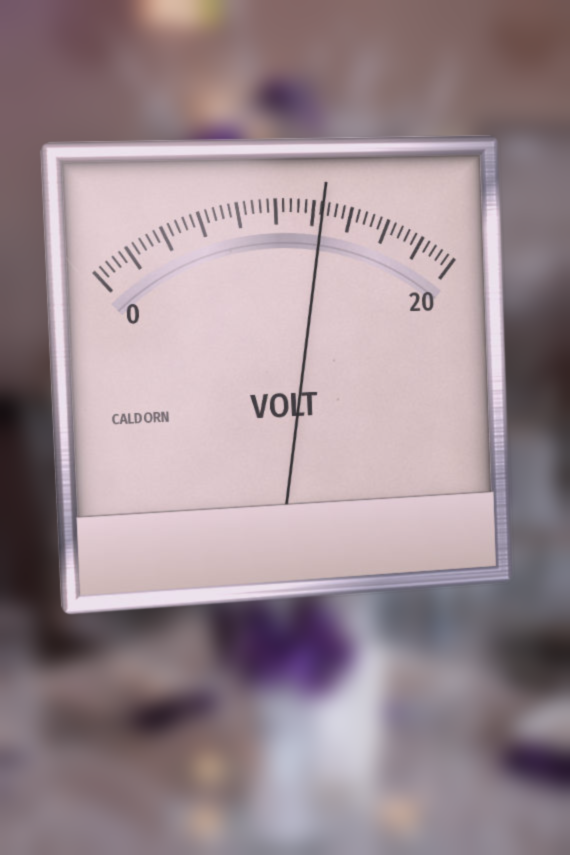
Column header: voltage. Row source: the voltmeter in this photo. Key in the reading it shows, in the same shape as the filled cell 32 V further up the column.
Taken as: 12.4 V
